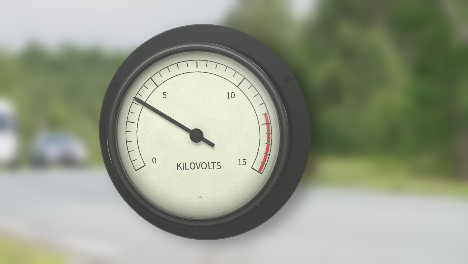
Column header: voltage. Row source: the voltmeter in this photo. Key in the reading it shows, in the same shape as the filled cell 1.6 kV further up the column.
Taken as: 3.75 kV
